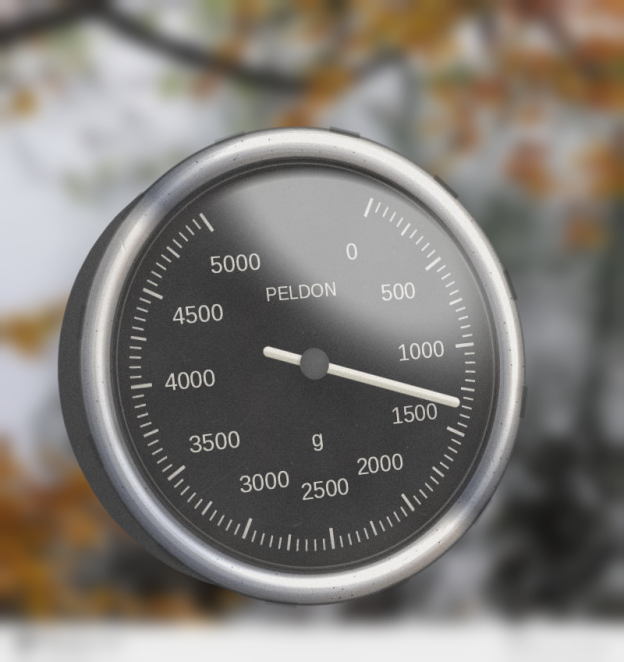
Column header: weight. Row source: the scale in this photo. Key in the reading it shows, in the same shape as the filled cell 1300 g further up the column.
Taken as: 1350 g
